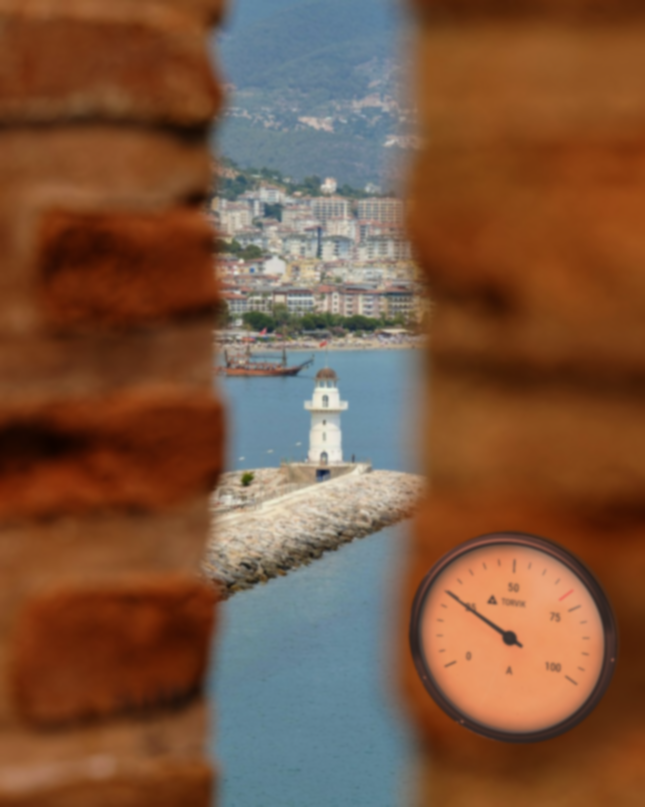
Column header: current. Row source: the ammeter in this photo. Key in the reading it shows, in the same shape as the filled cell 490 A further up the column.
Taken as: 25 A
